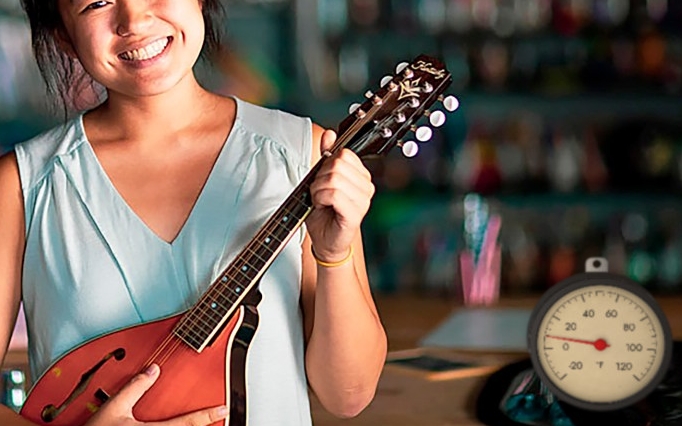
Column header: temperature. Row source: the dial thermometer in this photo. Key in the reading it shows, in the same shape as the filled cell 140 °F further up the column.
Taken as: 8 °F
